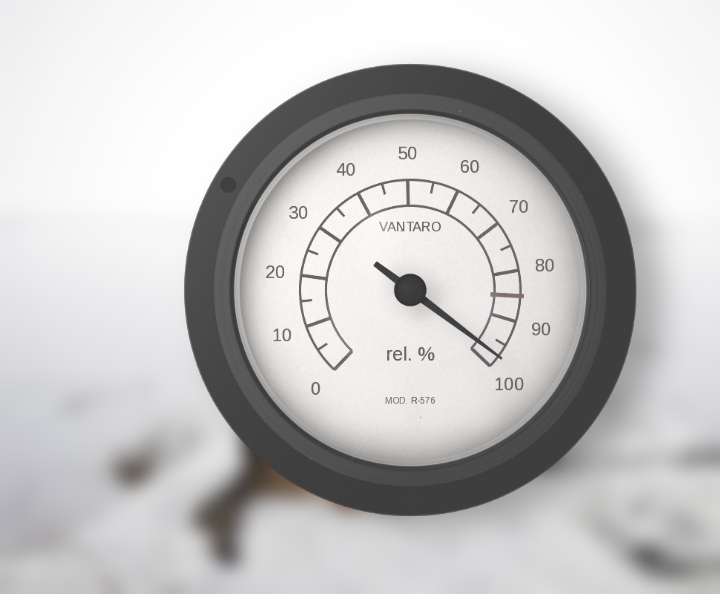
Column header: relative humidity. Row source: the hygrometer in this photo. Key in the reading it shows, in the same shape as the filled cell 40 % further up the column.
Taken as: 97.5 %
